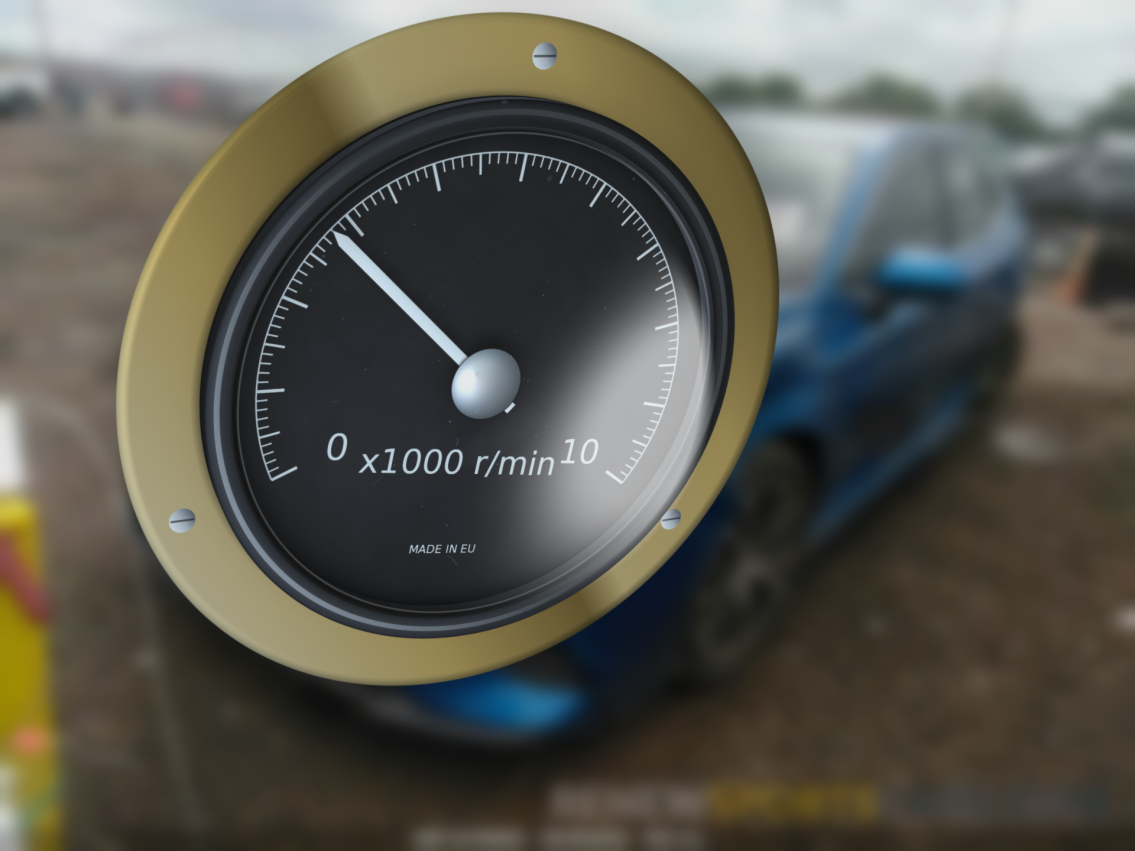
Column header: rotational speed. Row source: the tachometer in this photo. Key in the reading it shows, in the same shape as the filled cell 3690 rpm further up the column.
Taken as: 2800 rpm
